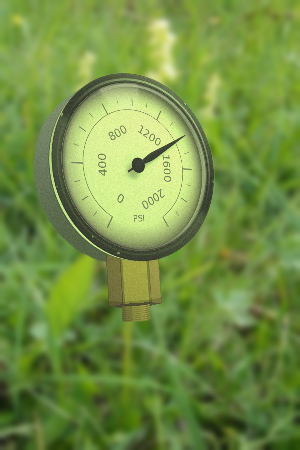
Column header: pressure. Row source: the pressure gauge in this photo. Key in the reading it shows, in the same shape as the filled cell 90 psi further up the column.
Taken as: 1400 psi
